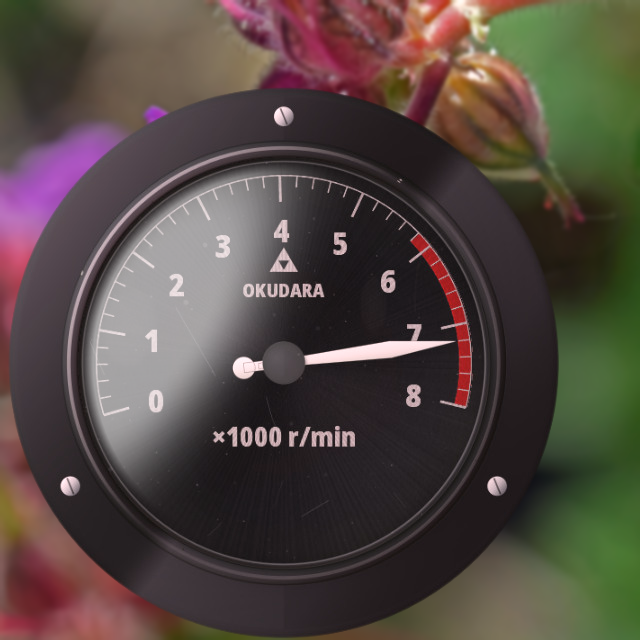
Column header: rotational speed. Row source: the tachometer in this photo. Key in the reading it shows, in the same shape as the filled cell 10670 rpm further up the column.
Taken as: 7200 rpm
